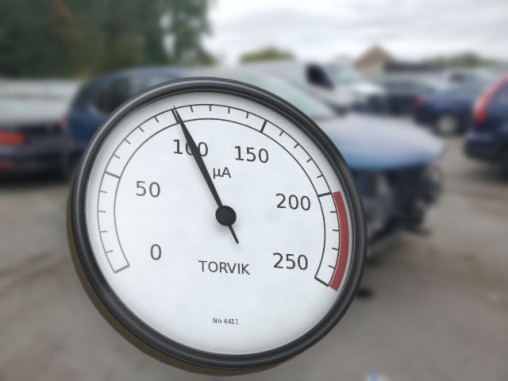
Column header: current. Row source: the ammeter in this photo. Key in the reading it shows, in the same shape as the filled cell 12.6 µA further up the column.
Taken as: 100 µA
